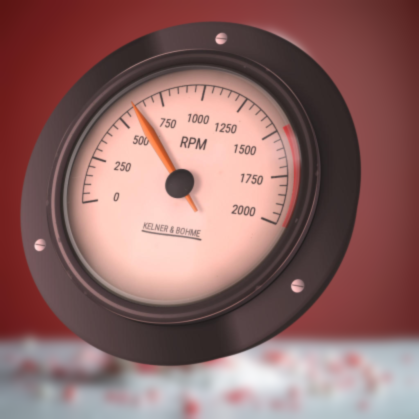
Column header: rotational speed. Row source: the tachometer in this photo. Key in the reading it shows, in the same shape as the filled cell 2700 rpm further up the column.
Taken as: 600 rpm
